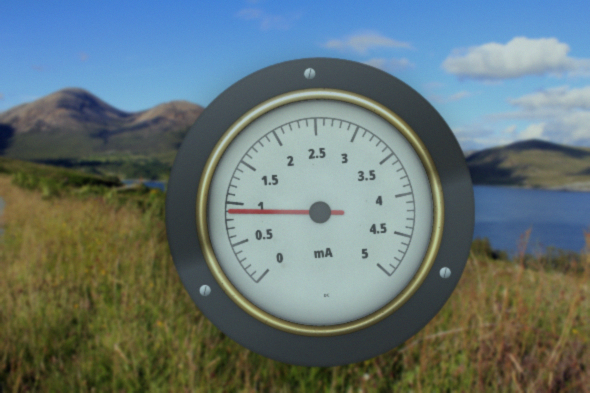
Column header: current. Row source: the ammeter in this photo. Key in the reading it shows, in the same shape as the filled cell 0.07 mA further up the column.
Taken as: 0.9 mA
